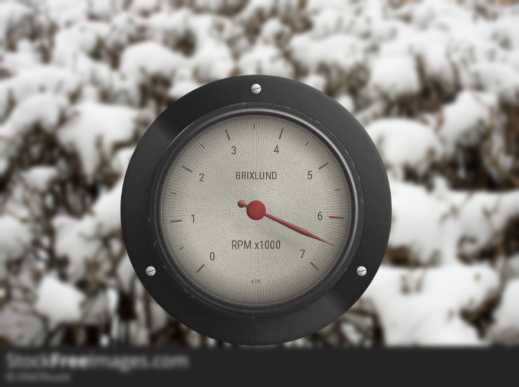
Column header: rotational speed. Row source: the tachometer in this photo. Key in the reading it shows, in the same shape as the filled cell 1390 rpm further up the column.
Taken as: 6500 rpm
